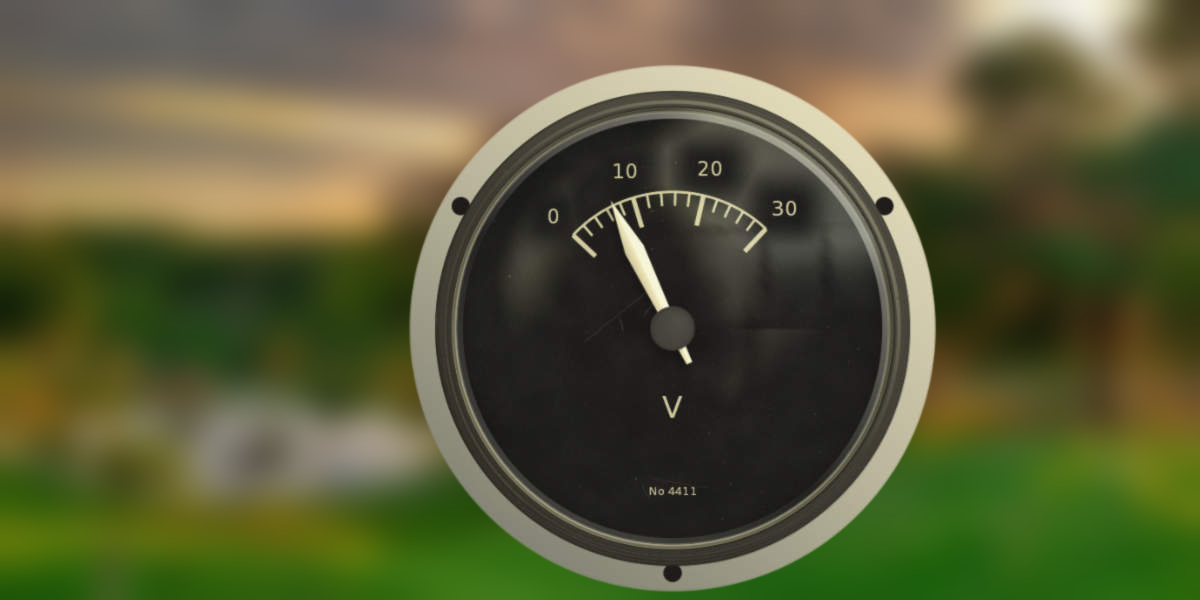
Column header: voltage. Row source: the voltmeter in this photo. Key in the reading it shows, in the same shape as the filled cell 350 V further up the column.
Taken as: 7 V
